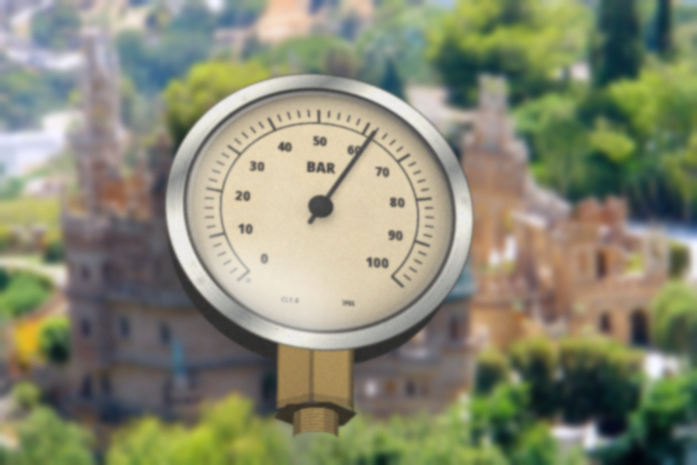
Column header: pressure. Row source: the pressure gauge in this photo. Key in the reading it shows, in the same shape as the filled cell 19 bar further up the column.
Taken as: 62 bar
